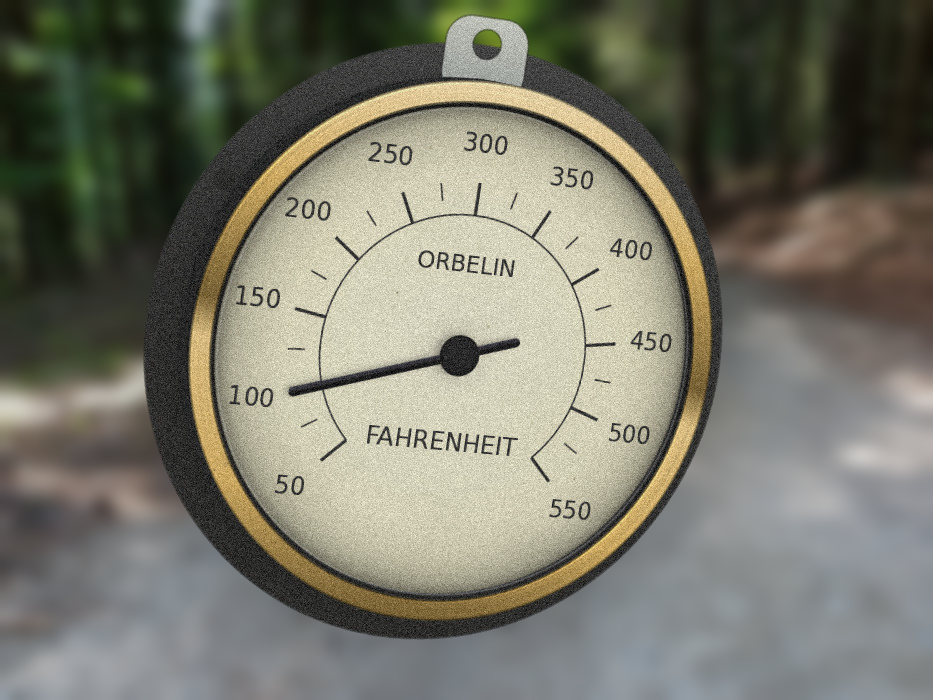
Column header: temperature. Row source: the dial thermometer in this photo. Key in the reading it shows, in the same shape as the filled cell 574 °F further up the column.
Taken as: 100 °F
